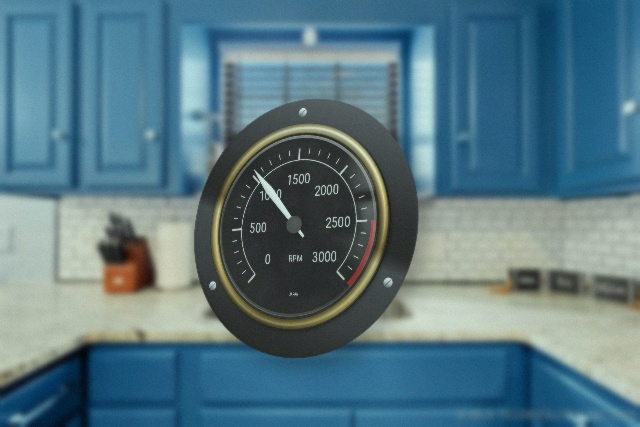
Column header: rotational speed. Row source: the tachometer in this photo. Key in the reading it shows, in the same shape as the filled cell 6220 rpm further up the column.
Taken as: 1050 rpm
